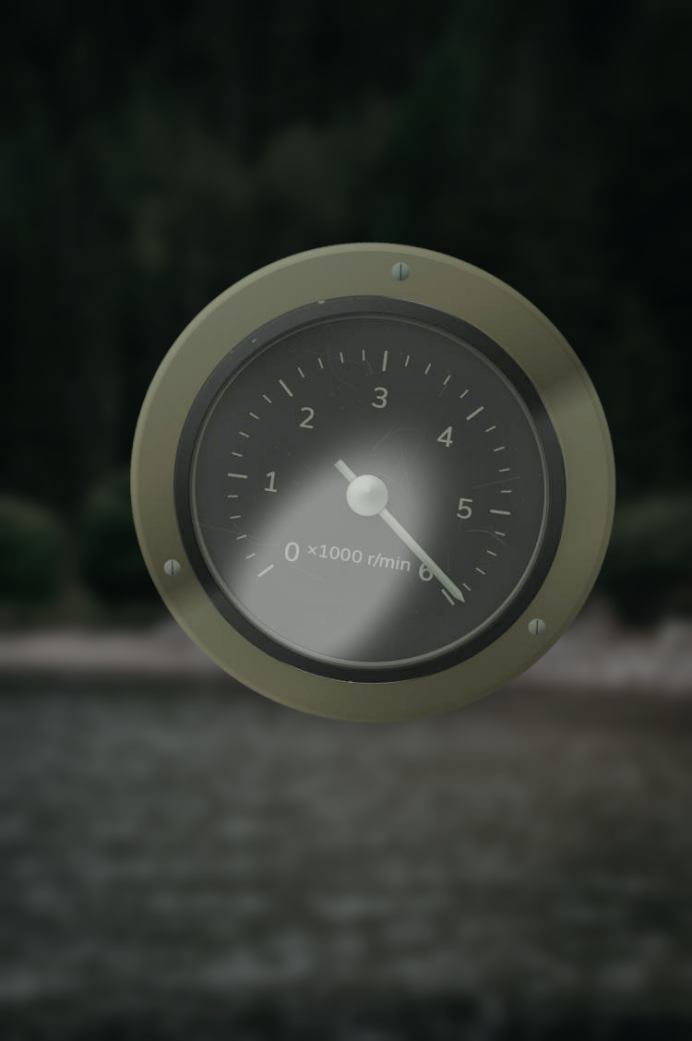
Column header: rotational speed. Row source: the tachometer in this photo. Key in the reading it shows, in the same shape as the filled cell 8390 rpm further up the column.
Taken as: 5900 rpm
